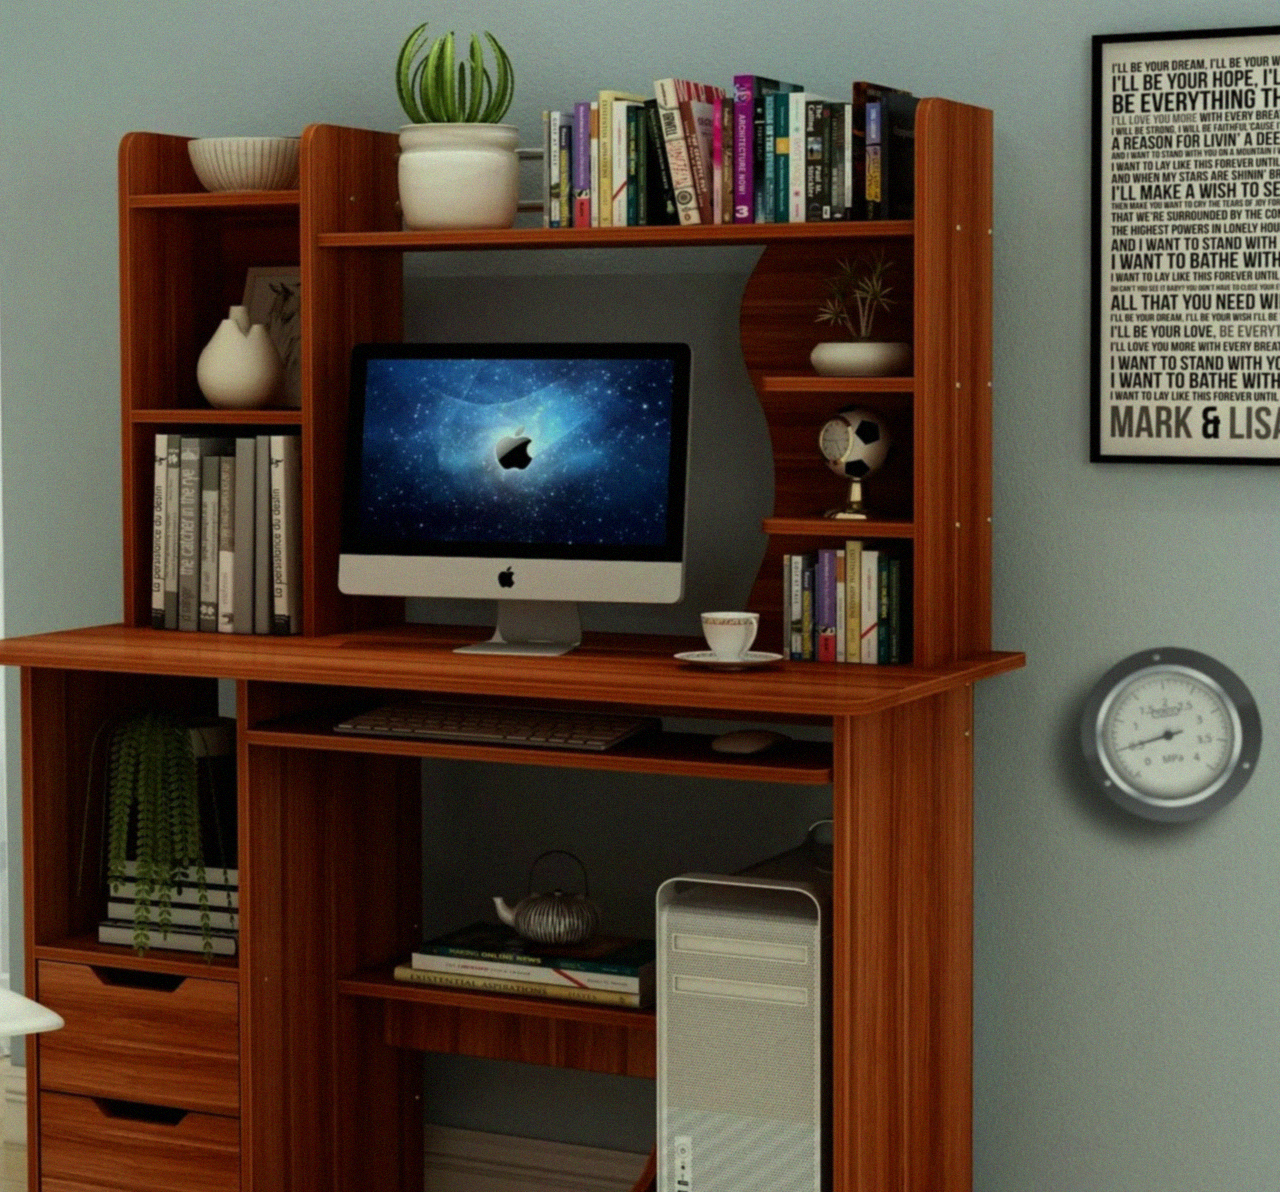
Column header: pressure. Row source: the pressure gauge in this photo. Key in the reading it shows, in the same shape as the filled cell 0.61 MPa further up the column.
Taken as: 0.5 MPa
